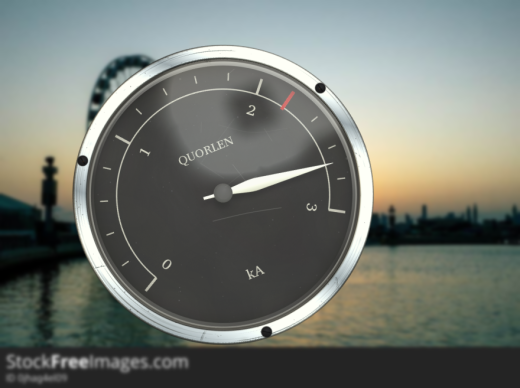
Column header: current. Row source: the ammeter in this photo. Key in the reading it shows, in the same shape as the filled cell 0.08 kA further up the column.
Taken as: 2.7 kA
